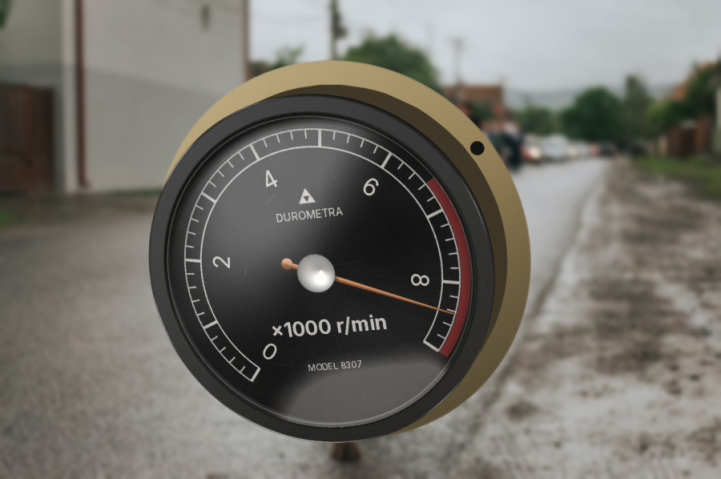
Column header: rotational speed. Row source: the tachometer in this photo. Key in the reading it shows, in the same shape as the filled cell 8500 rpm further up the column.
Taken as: 8400 rpm
